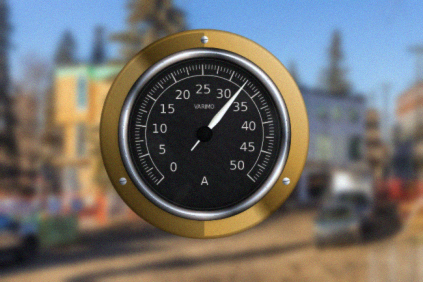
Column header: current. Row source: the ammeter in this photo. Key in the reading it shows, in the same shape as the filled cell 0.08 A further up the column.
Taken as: 32.5 A
